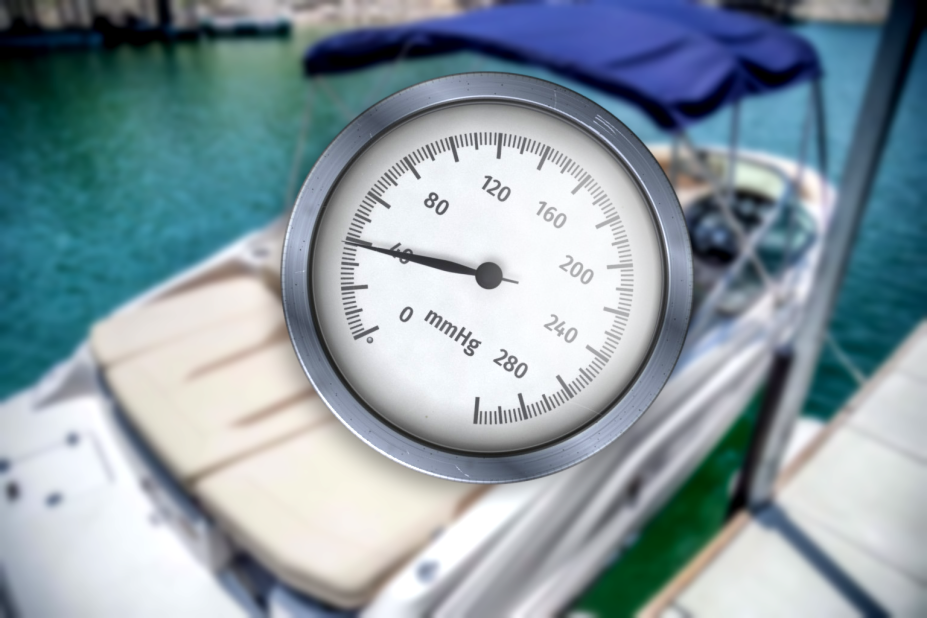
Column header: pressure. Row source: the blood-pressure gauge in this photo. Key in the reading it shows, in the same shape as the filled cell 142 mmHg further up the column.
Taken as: 38 mmHg
